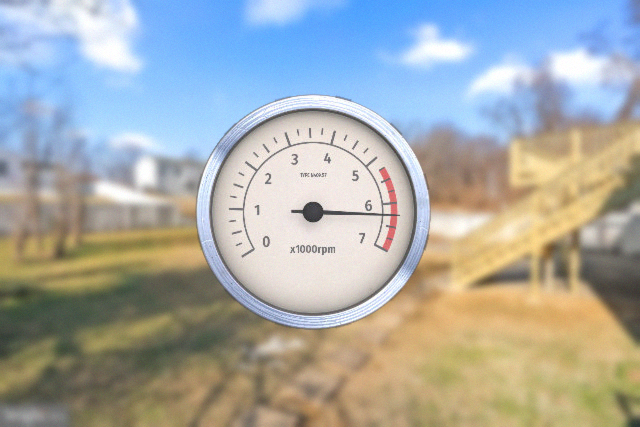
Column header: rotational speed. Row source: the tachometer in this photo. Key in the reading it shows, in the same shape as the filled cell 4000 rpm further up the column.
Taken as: 6250 rpm
